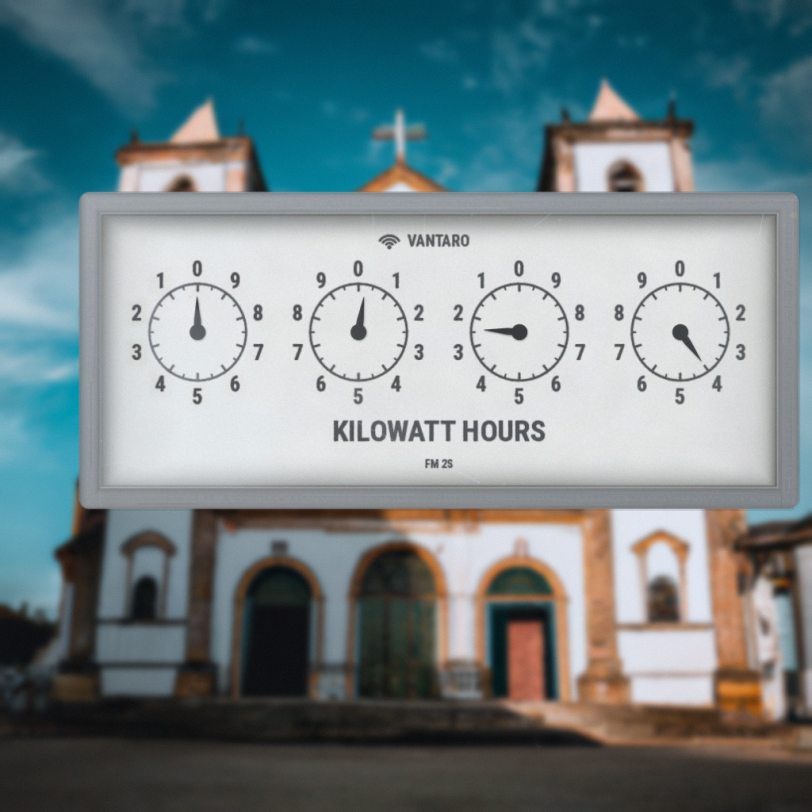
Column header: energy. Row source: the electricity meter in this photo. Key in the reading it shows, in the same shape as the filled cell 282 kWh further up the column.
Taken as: 24 kWh
